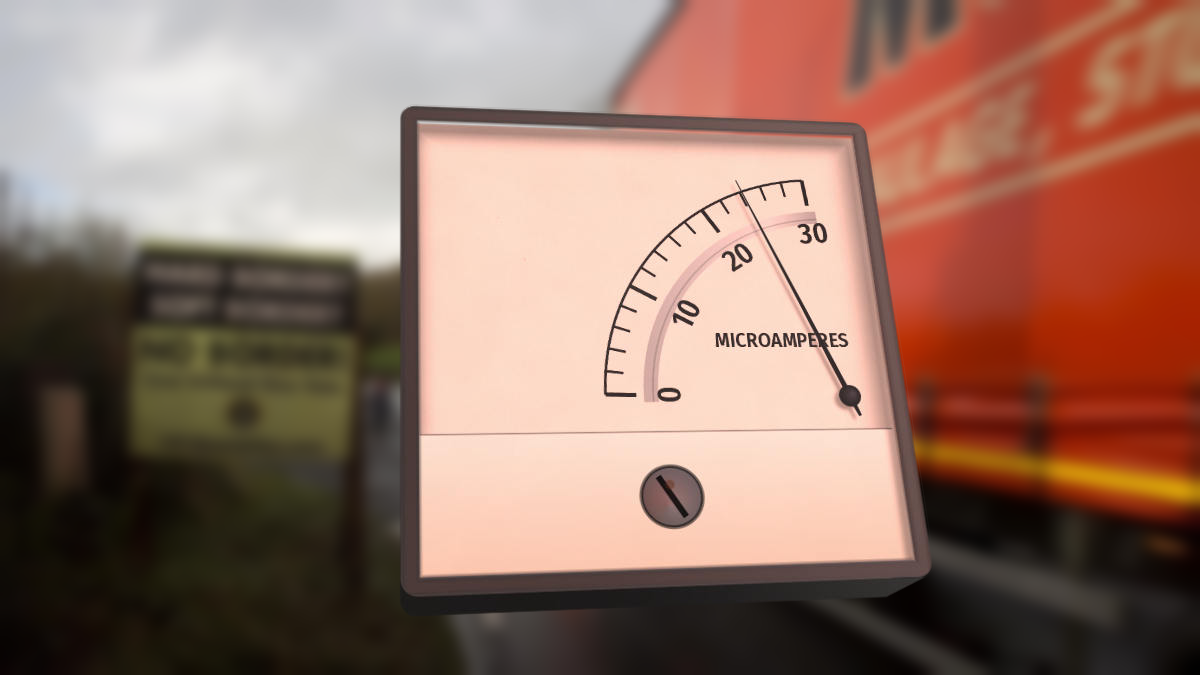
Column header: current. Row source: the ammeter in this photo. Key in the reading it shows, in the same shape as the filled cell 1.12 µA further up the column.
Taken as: 24 µA
